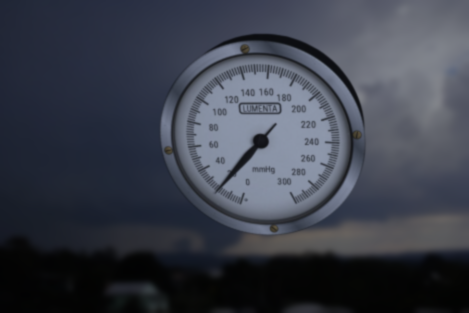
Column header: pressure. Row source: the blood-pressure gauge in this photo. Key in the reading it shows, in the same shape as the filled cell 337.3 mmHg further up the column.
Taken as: 20 mmHg
